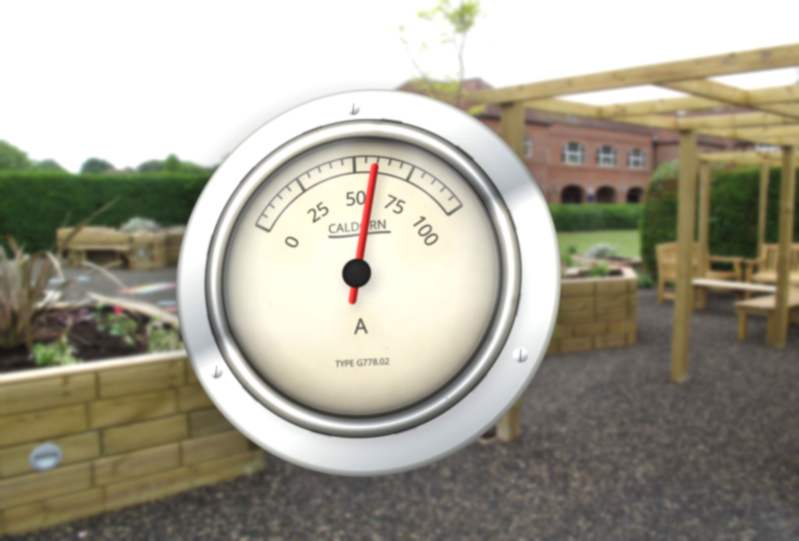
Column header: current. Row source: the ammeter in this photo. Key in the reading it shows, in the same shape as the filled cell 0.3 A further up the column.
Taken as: 60 A
